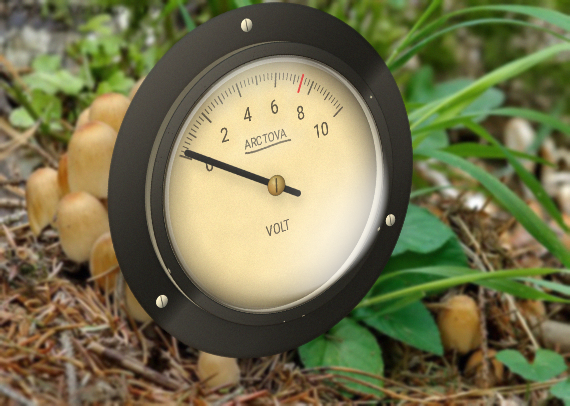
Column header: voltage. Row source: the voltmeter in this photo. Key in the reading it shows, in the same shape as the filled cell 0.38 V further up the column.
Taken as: 0.2 V
